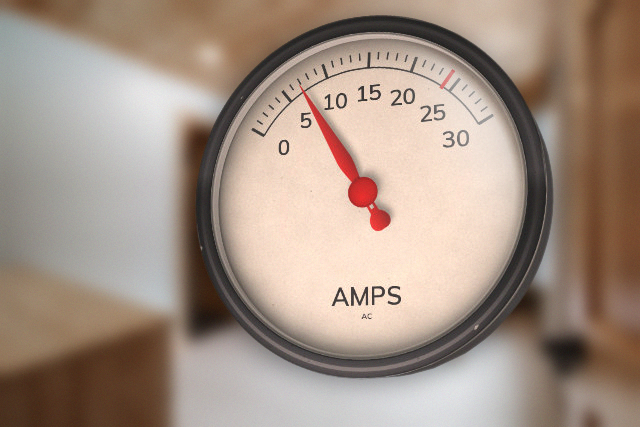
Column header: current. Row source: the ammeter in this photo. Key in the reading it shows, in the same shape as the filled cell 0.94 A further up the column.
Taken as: 7 A
